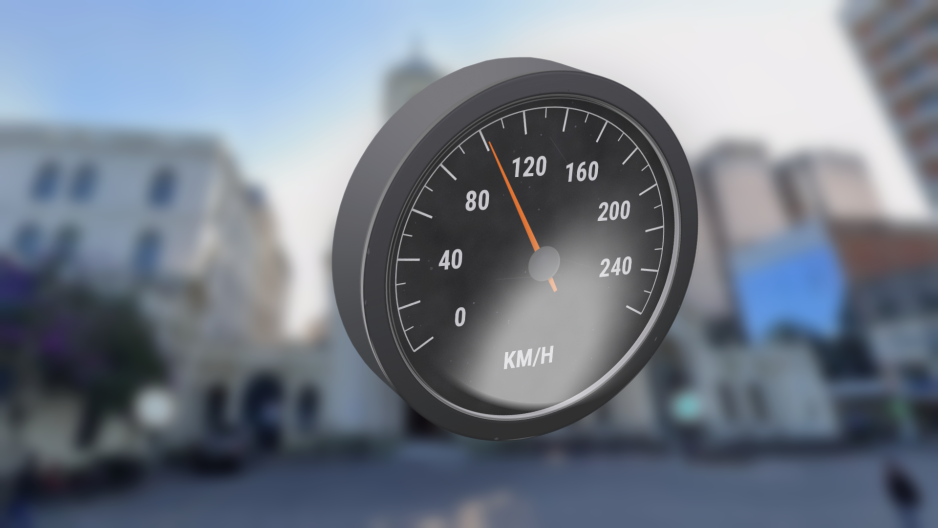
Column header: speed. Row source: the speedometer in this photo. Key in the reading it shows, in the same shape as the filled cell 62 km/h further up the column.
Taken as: 100 km/h
